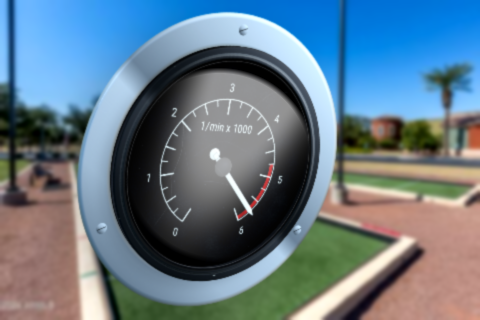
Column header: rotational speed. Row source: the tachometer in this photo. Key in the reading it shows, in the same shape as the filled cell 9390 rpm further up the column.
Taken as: 5750 rpm
